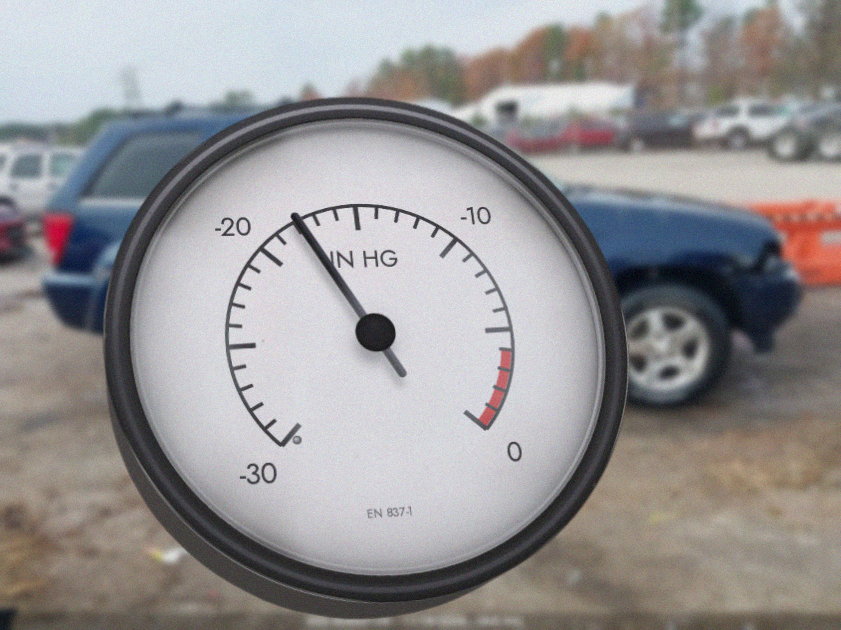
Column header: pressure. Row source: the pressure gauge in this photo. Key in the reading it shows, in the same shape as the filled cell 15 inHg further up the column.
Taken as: -18 inHg
